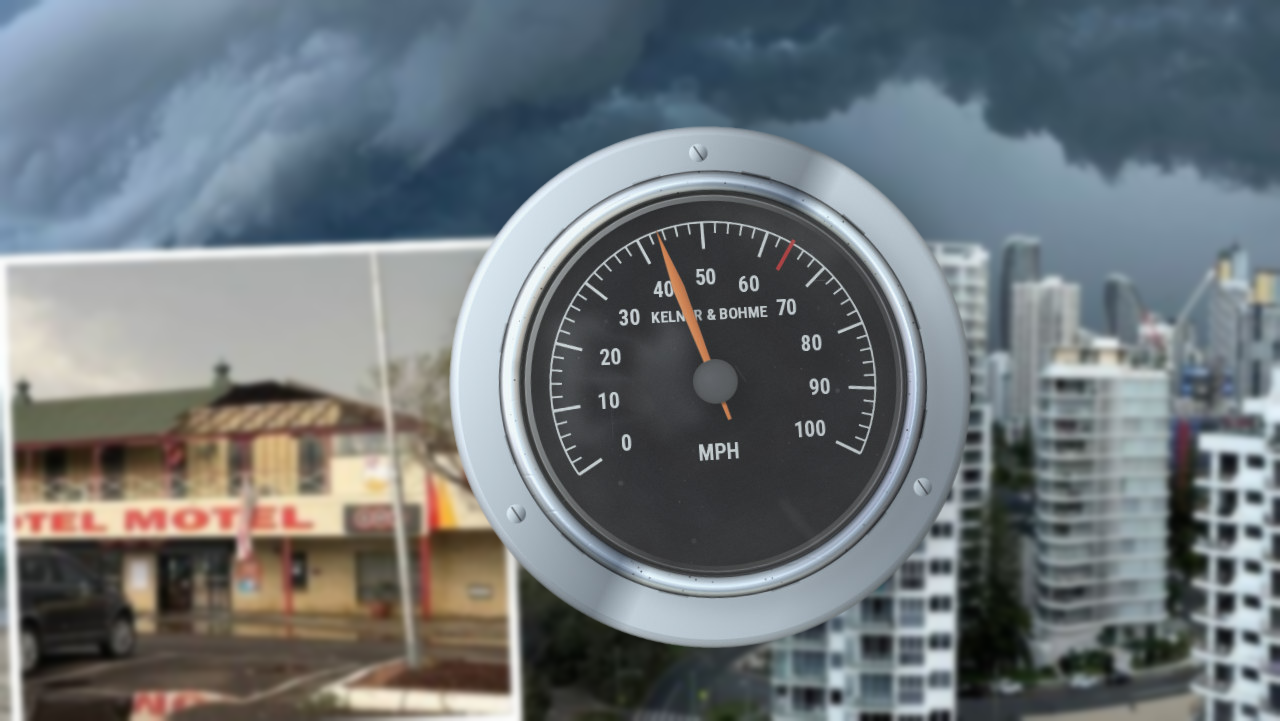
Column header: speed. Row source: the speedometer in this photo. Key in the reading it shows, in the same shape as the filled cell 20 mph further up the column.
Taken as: 43 mph
